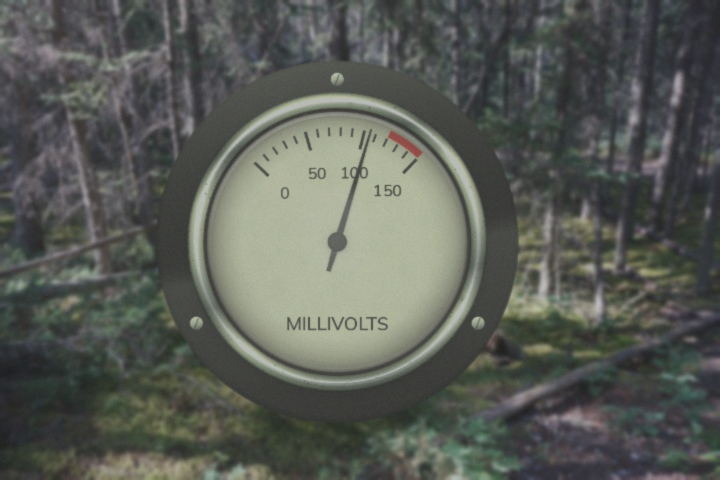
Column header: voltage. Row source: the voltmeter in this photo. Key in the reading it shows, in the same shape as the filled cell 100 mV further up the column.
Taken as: 105 mV
